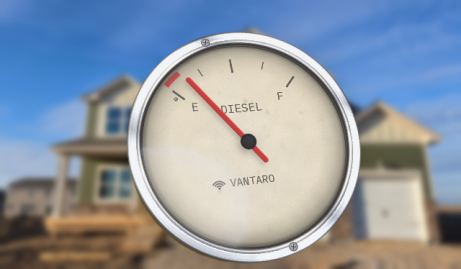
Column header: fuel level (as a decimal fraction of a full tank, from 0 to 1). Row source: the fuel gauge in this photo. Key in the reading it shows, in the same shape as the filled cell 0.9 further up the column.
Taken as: 0.125
